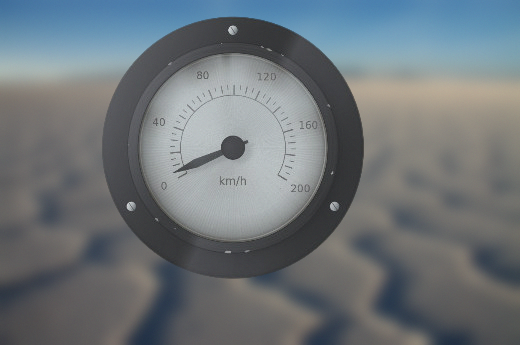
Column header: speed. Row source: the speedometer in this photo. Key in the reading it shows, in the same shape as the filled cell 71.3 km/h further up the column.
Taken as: 5 km/h
